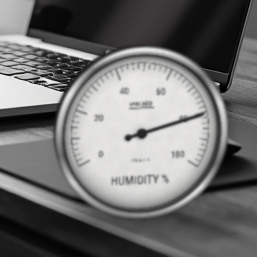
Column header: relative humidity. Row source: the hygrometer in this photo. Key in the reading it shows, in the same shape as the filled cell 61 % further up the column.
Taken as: 80 %
